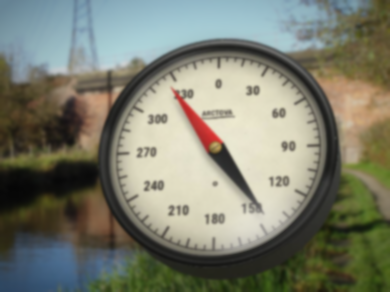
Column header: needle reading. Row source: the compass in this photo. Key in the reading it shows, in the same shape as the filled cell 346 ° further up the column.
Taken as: 325 °
